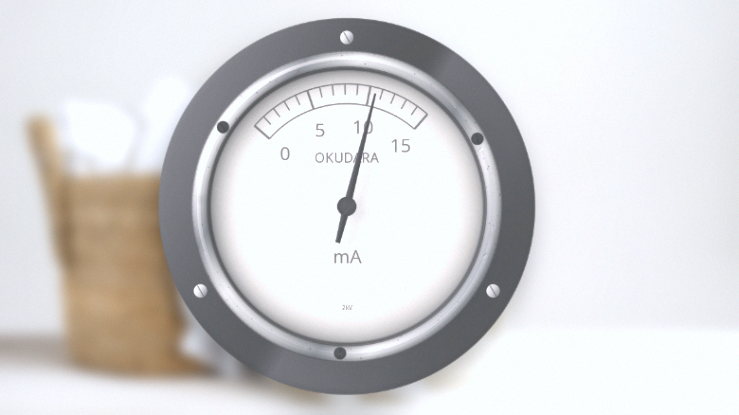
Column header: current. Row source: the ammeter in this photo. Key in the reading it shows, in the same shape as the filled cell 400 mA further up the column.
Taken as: 10.5 mA
